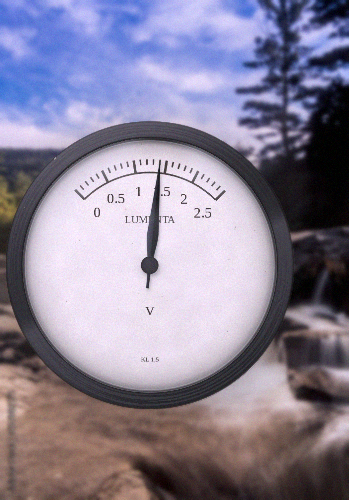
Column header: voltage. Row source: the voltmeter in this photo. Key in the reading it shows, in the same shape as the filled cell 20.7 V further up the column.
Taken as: 1.4 V
